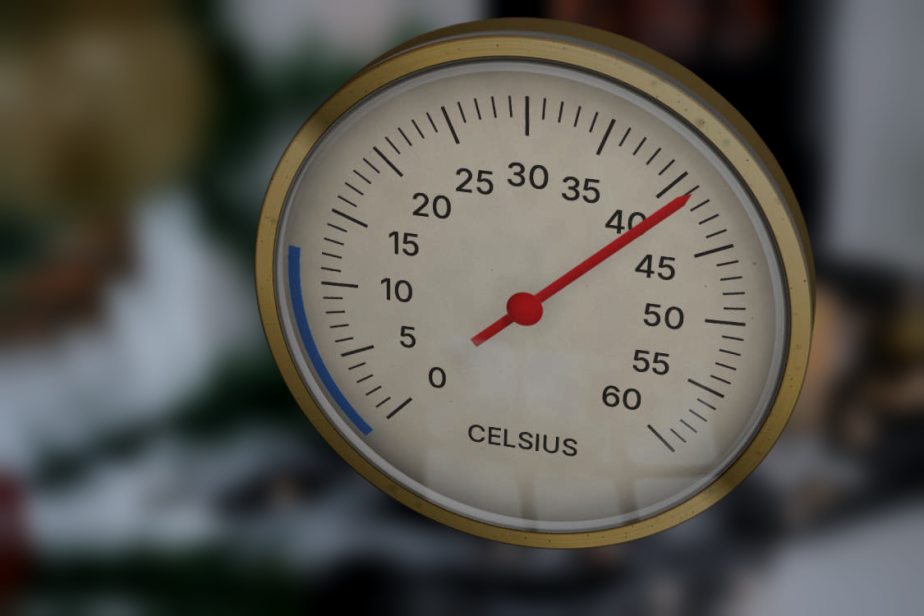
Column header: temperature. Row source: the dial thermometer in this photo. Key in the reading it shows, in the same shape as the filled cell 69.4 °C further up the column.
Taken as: 41 °C
